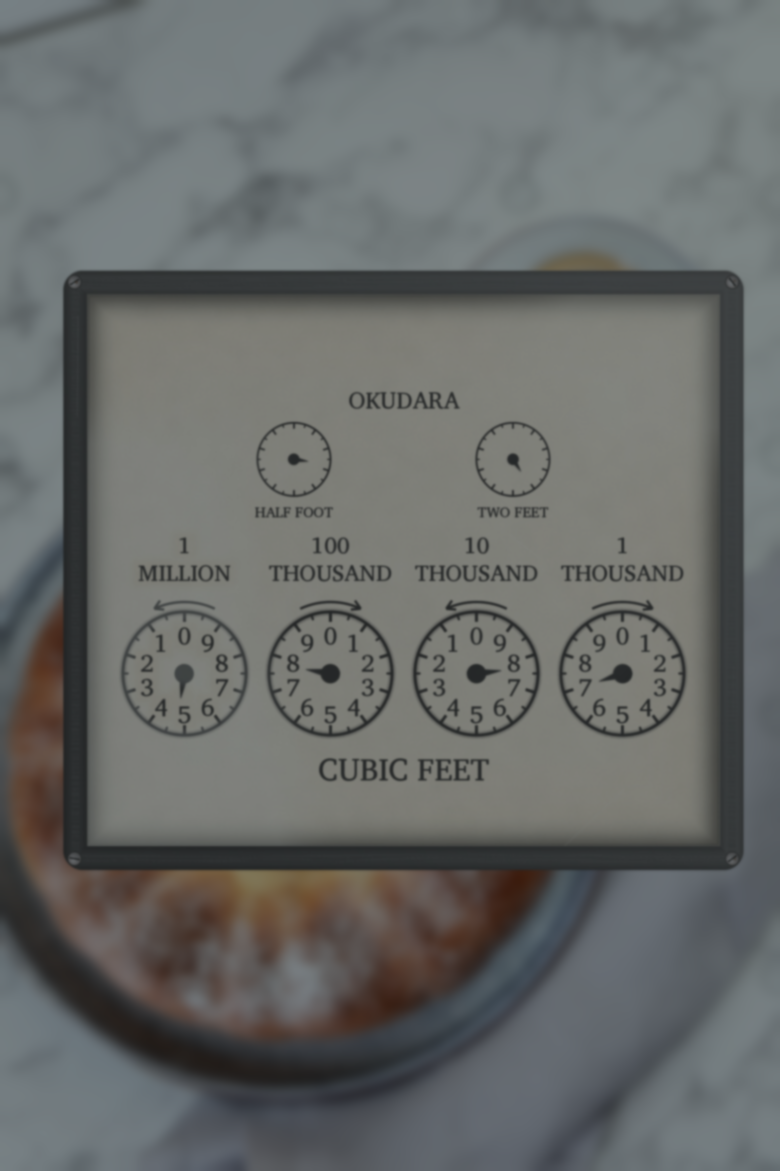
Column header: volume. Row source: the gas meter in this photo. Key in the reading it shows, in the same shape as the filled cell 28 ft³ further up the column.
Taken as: 477700 ft³
